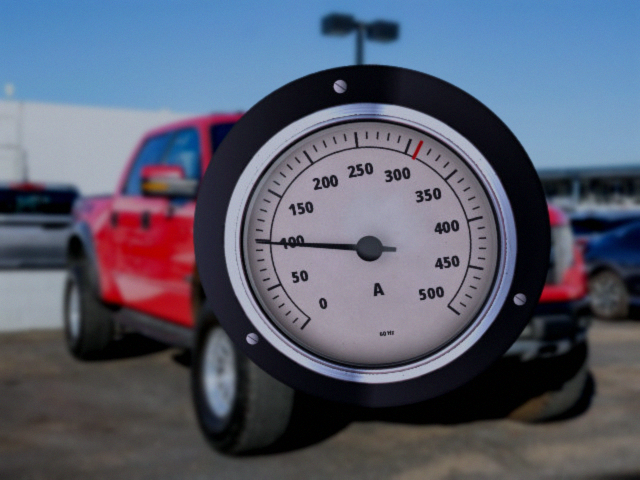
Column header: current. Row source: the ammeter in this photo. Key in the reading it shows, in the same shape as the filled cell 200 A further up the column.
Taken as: 100 A
